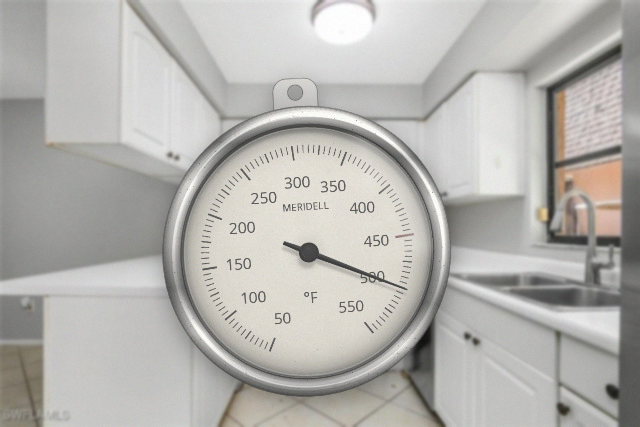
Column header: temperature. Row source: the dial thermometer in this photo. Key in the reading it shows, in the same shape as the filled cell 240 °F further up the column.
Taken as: 500 °F
